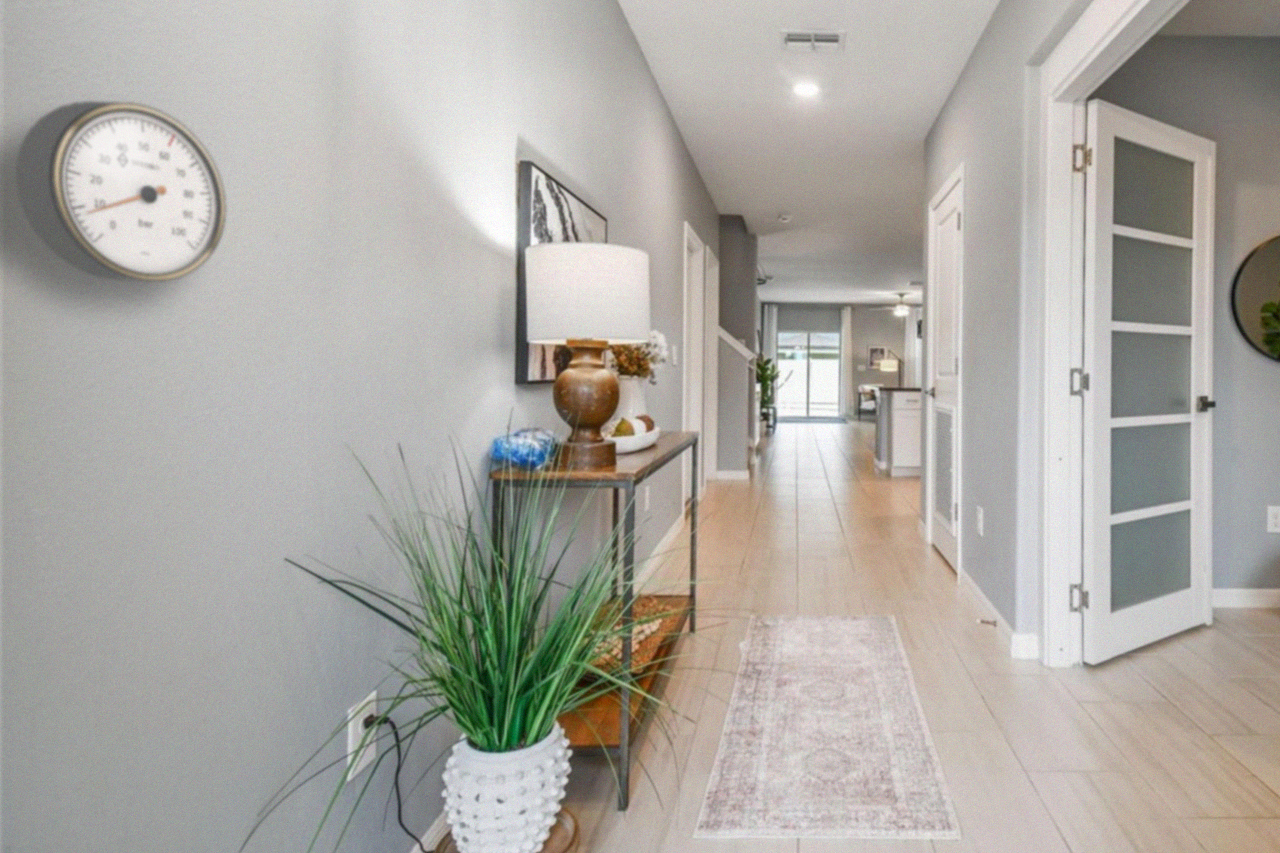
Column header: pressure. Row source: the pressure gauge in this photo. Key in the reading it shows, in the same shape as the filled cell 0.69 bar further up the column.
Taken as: 8 bar
